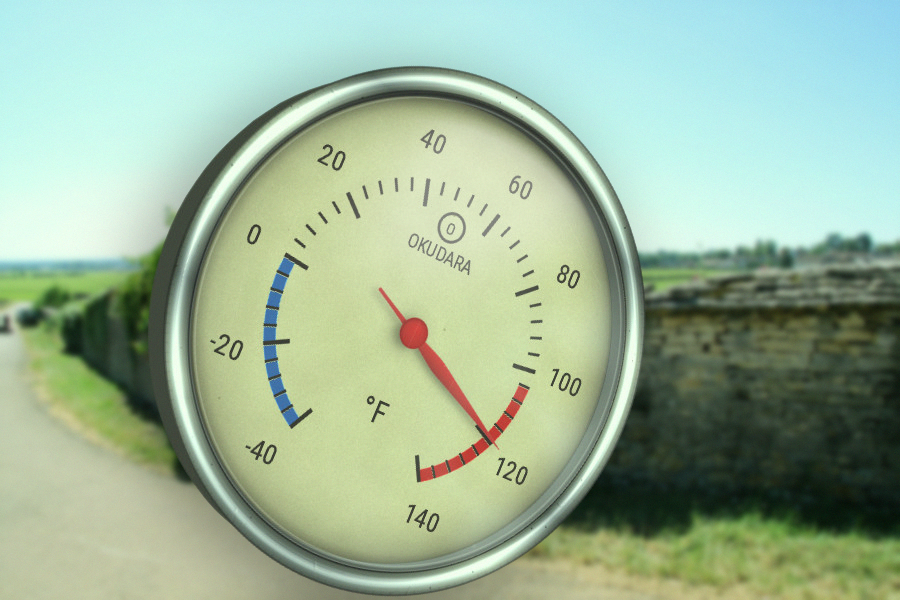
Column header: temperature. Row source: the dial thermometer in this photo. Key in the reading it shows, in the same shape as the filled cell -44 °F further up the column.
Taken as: 120 °F
